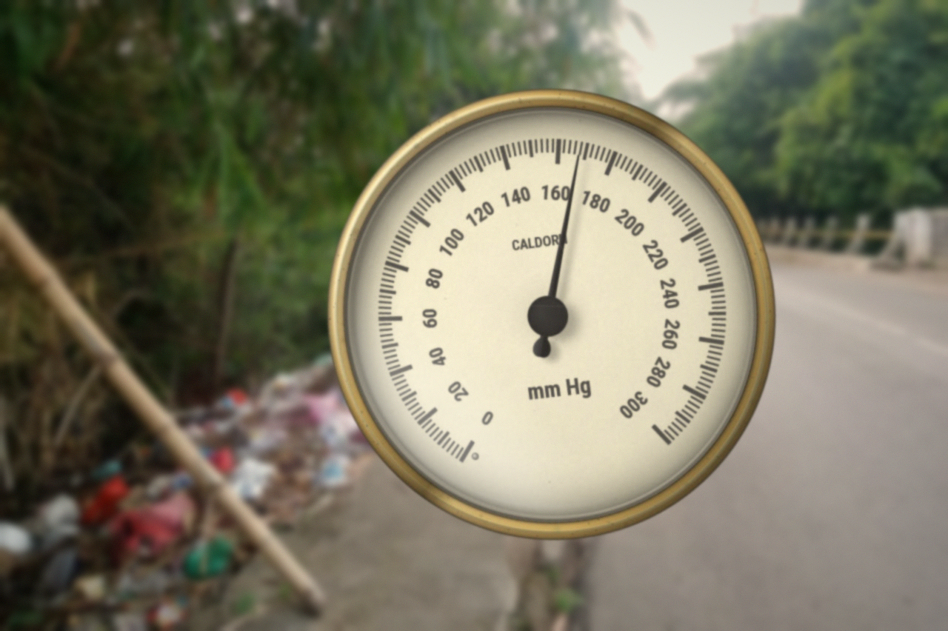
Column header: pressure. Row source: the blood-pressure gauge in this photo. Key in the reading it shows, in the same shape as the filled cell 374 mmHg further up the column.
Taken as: 168 mmHg
